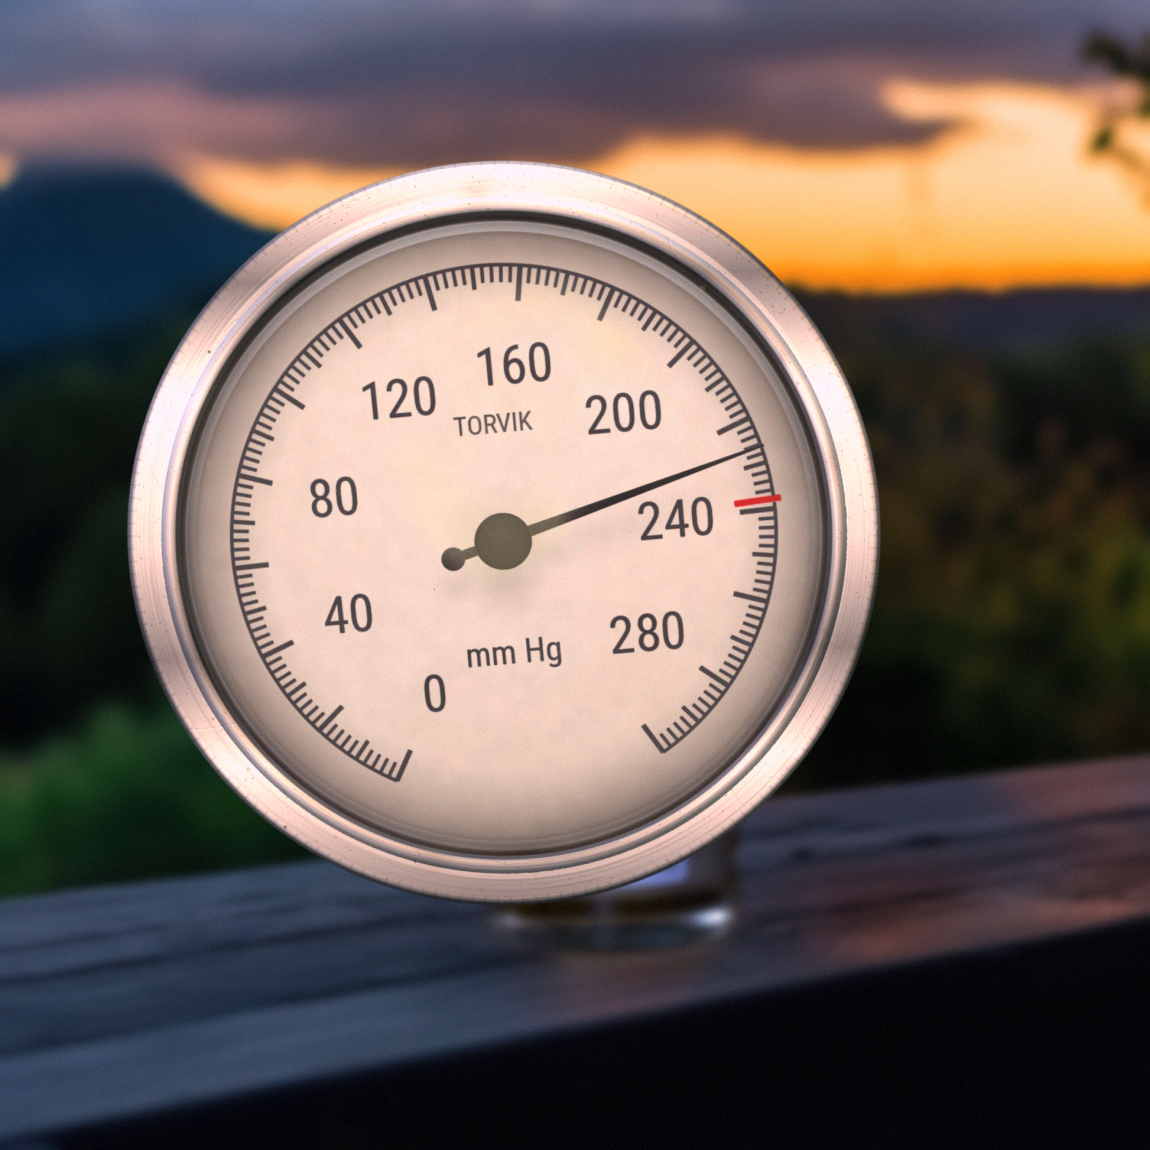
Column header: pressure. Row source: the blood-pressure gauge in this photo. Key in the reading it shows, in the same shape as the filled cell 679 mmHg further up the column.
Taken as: 226 mmHg
